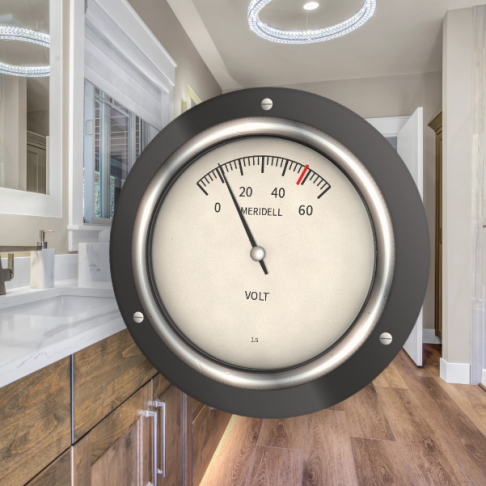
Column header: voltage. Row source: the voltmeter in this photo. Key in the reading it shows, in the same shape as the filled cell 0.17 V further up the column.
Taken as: 12 V
